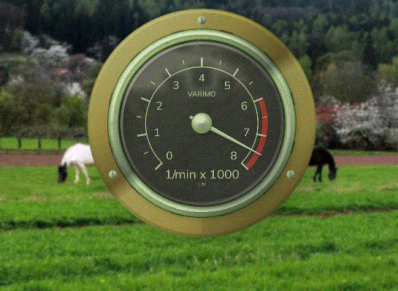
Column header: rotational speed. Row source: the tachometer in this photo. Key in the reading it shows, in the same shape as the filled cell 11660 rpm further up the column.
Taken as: 7500 rpm
